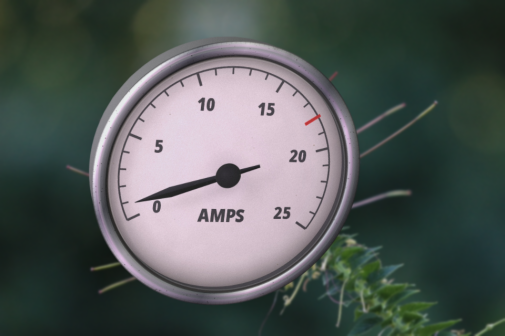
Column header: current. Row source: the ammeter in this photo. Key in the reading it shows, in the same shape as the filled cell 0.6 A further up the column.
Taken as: 1 A
